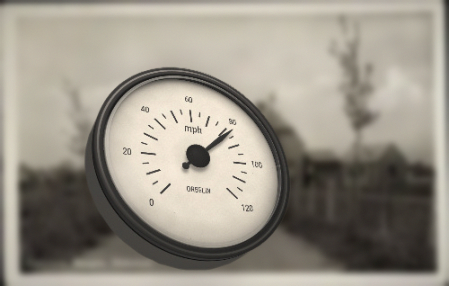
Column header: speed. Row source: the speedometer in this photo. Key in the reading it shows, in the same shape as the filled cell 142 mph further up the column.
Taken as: 82.5 mph
